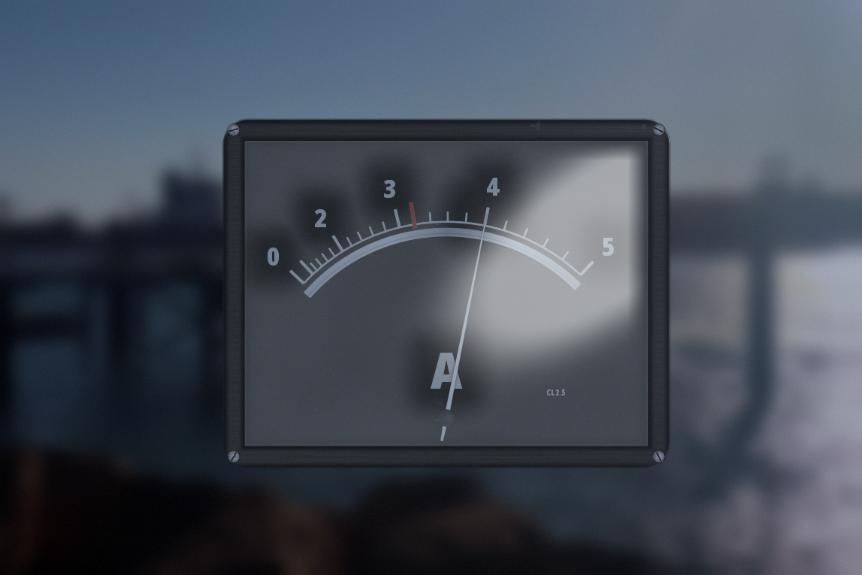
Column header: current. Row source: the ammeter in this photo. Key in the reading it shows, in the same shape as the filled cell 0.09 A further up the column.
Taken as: 4 A
